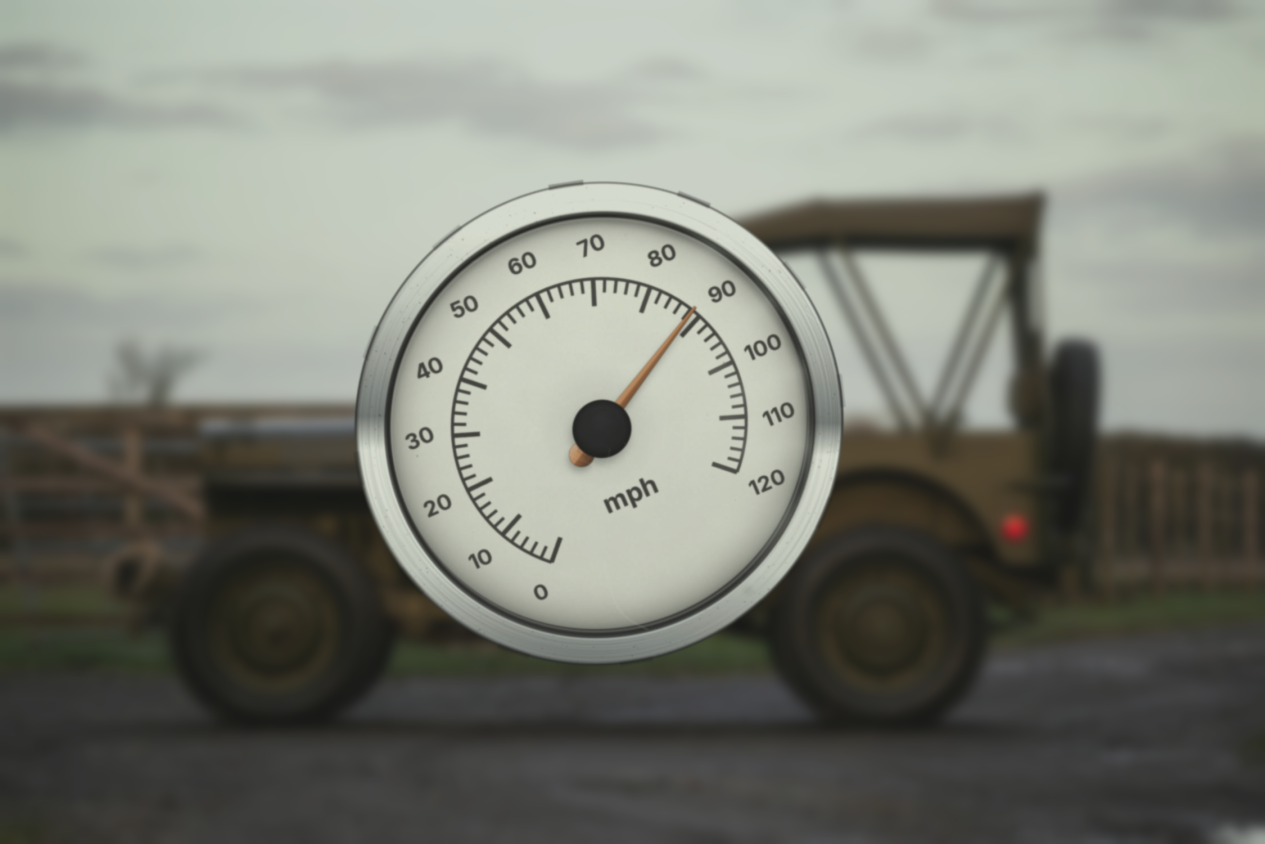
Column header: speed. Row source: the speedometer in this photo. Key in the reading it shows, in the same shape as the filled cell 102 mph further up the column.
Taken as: 88 mph
